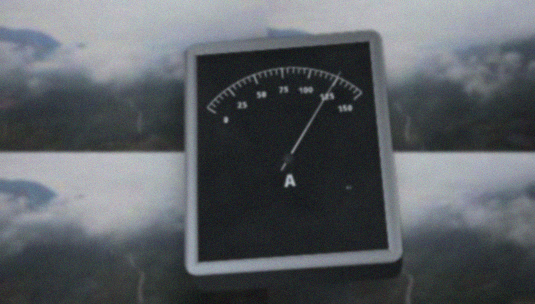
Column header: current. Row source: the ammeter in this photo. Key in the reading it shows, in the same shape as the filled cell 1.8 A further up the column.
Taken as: 125 A
